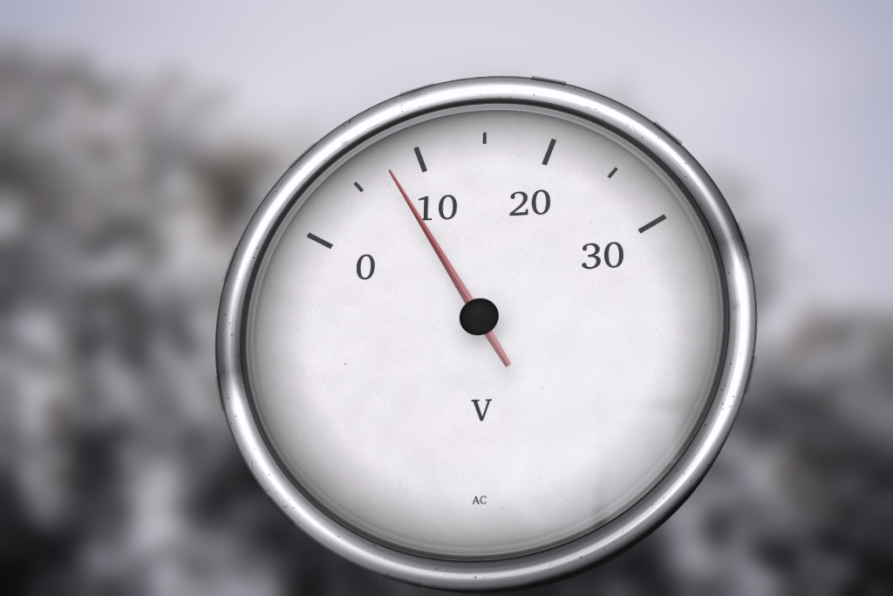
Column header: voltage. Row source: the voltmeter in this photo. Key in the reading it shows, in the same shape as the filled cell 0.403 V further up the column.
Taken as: 7.5 V
